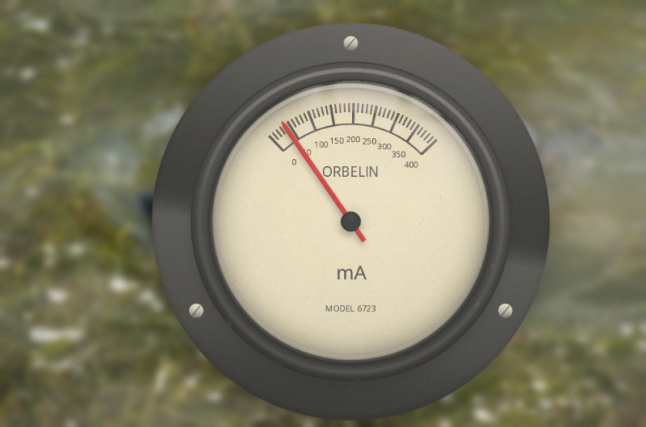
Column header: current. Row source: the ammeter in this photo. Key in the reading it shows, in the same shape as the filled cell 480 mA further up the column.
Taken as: 40 mA
